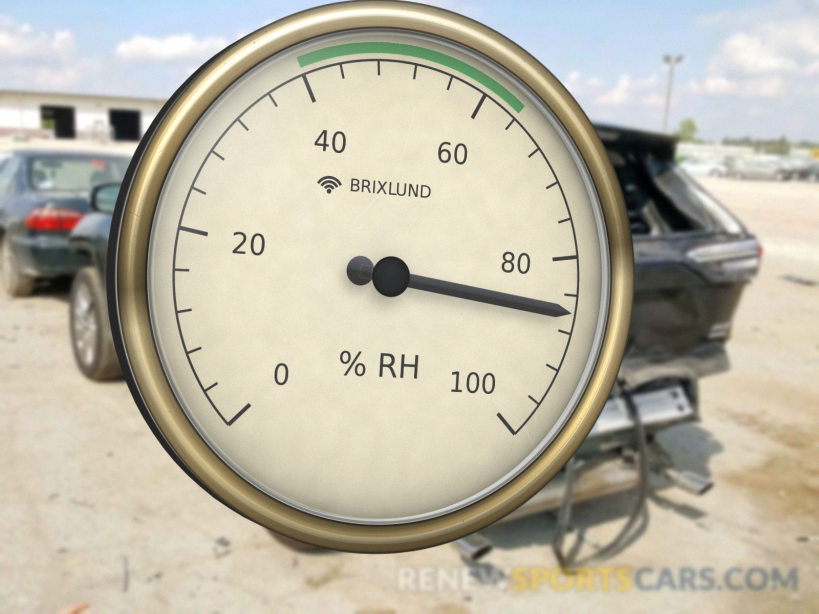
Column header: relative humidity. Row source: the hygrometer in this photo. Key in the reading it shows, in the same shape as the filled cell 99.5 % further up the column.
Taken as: 86 %
